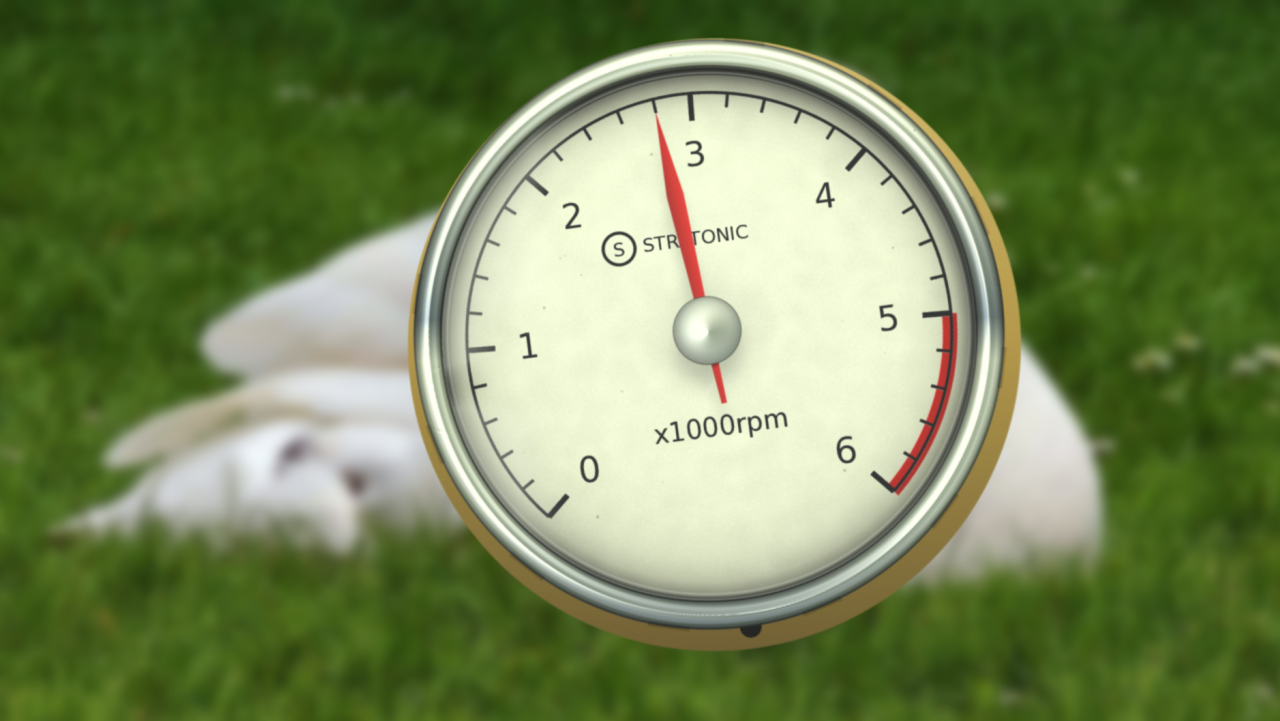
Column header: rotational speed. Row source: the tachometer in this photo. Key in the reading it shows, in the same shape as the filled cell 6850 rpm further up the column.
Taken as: 2800 rpm
